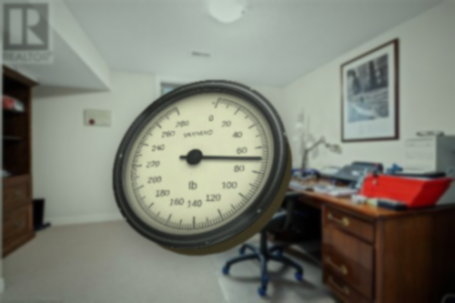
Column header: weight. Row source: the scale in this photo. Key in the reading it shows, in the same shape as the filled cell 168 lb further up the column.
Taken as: 70 lb
